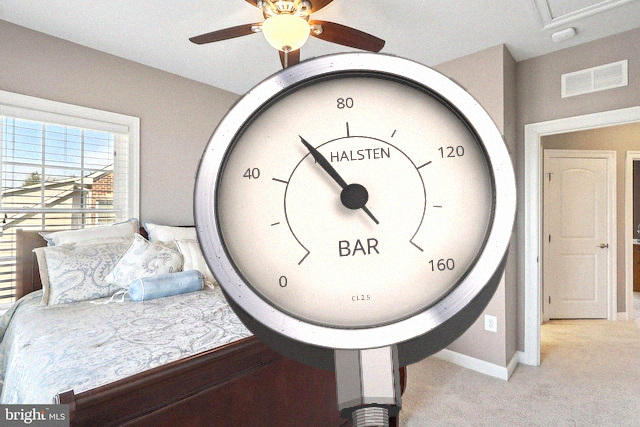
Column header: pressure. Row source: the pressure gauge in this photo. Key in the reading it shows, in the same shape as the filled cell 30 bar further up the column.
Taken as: 60 bar
